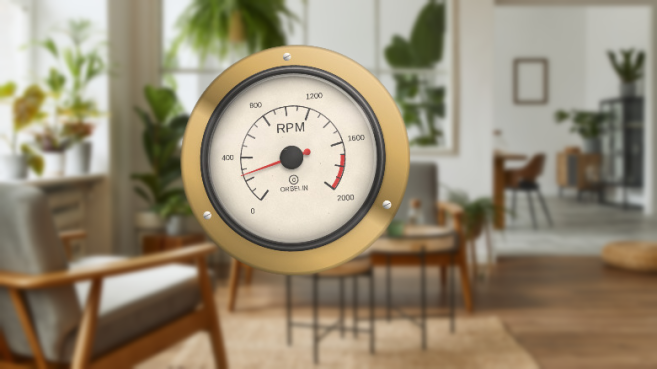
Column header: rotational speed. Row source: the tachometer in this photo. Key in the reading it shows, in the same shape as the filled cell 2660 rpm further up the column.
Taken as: 250 rpm
